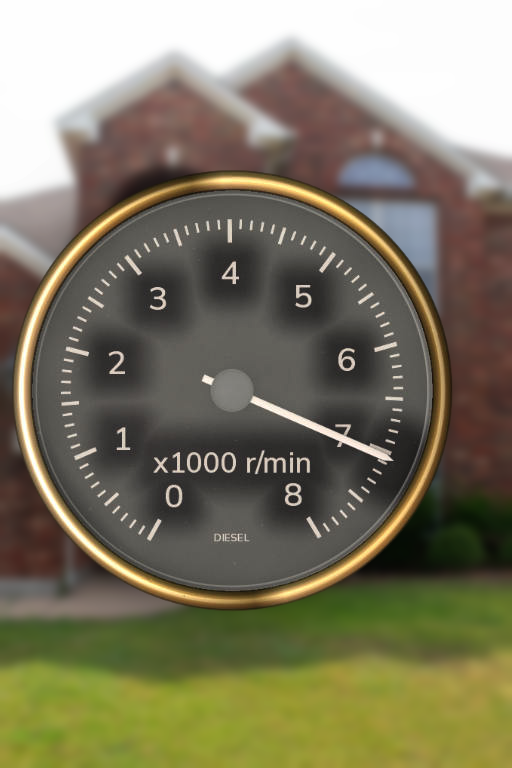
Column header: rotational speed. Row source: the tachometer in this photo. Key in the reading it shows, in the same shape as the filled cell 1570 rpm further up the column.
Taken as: 7050 rpm
